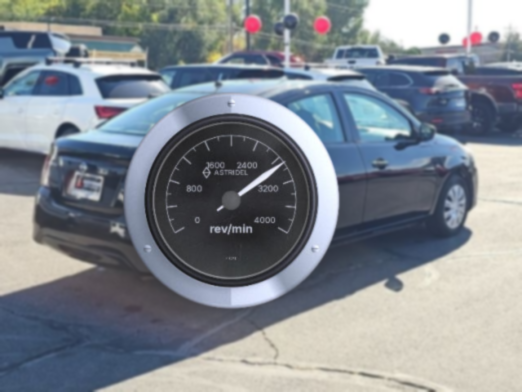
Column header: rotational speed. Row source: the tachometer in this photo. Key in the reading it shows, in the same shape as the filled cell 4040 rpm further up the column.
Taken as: 2900 rpm
